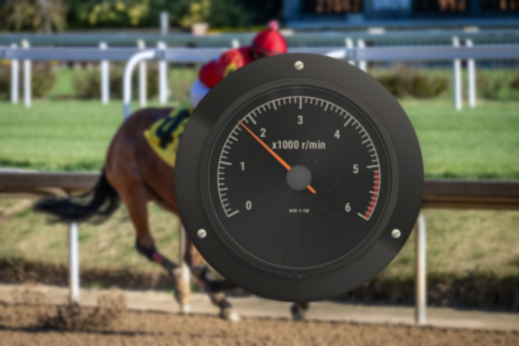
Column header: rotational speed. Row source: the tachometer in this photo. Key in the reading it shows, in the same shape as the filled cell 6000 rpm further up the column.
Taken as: 1800 rpm
